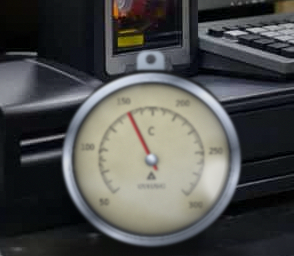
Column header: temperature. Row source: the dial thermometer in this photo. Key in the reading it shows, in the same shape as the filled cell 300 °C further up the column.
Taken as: 150 °C
